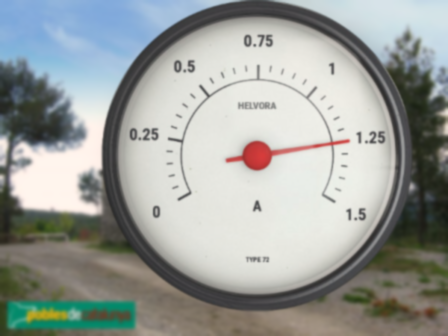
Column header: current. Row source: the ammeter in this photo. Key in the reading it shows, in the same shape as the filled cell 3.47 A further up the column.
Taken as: 1.25 A
